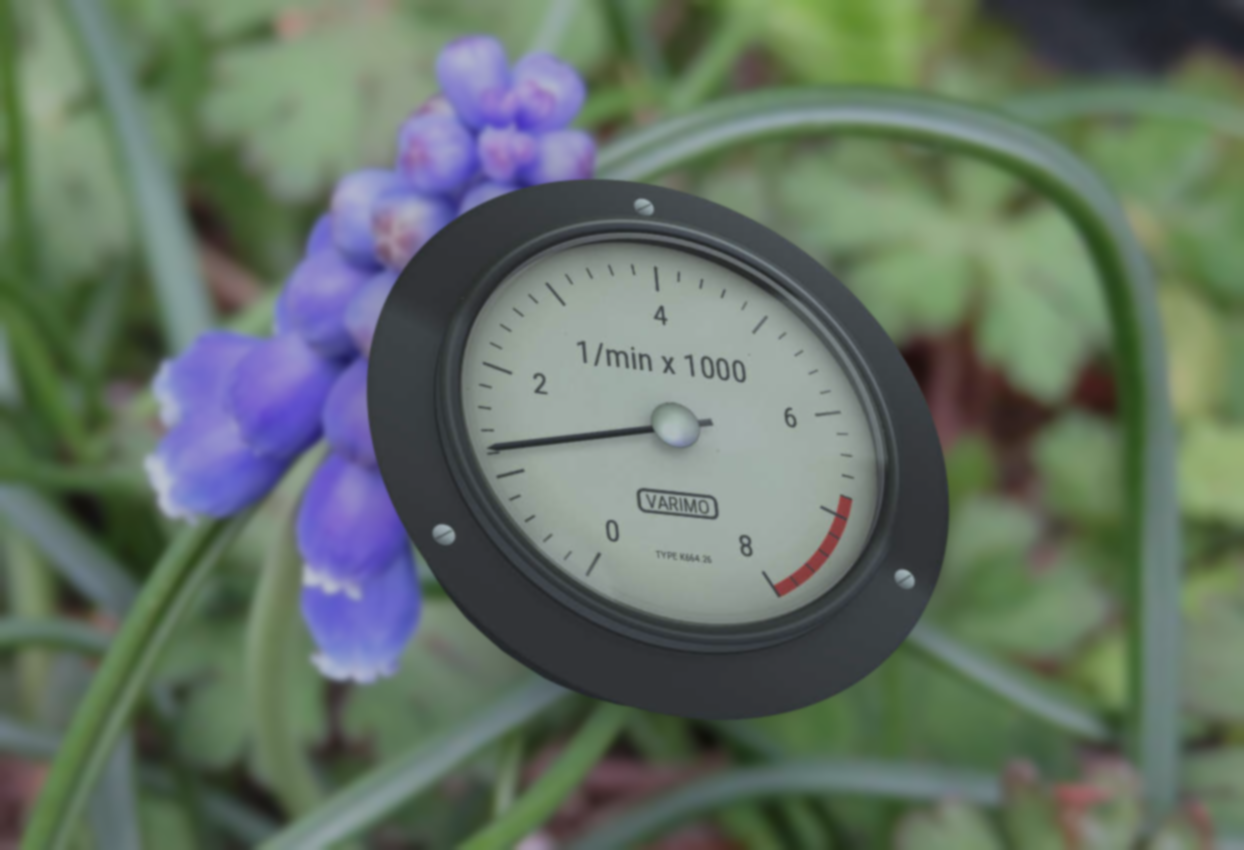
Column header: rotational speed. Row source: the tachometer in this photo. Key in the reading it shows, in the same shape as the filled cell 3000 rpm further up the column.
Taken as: 1200 rpm
